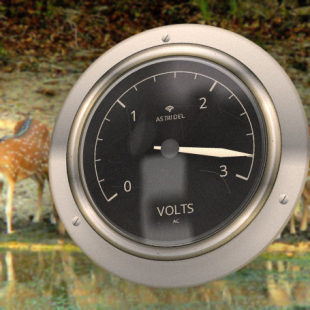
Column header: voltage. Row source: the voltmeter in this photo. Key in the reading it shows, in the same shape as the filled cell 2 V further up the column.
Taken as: 2.8 V
